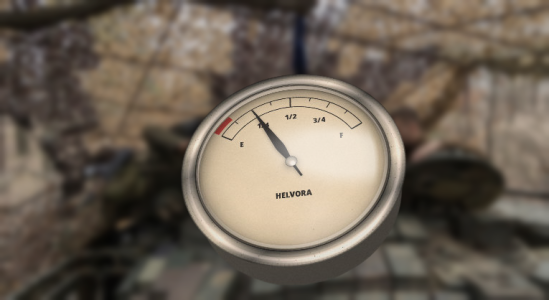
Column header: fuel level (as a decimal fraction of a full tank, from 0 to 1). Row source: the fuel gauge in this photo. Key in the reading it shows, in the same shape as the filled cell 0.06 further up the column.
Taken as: 0.25
